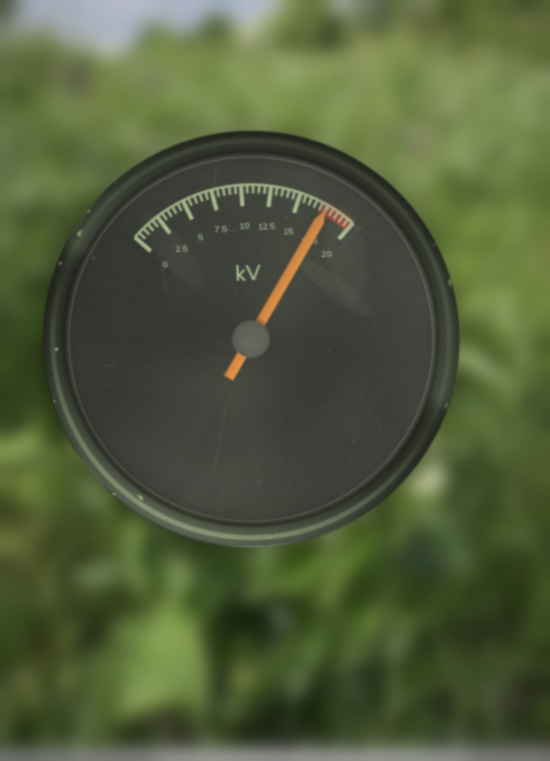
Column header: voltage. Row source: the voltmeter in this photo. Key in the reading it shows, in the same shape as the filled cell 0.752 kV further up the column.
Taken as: 17.5 kV
